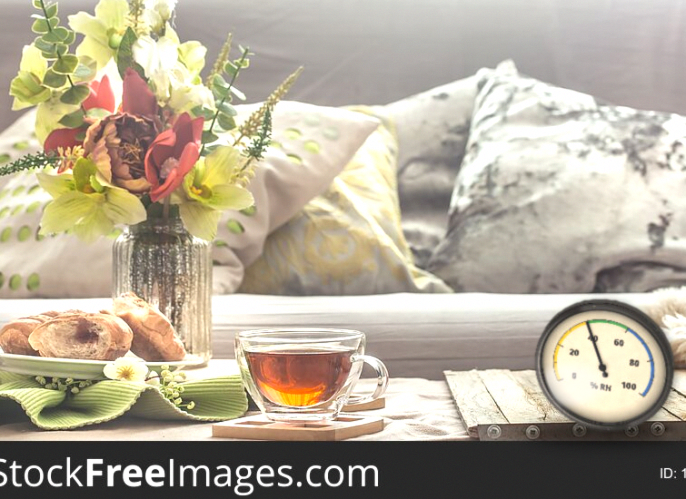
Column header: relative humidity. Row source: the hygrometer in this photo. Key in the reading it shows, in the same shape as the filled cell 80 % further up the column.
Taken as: 40 %
